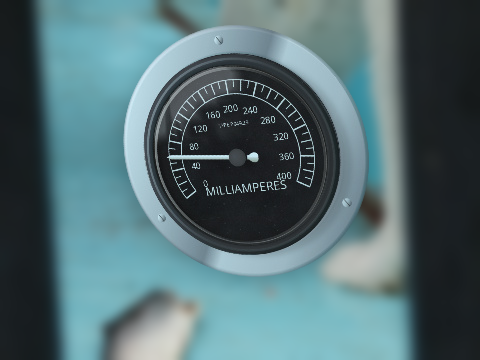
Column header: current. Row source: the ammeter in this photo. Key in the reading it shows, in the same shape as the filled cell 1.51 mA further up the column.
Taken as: 60 mA
